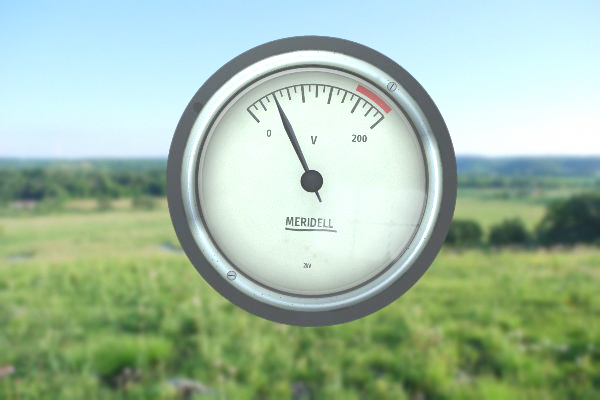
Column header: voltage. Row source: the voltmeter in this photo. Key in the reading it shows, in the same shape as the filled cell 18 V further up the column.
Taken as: 40 V
